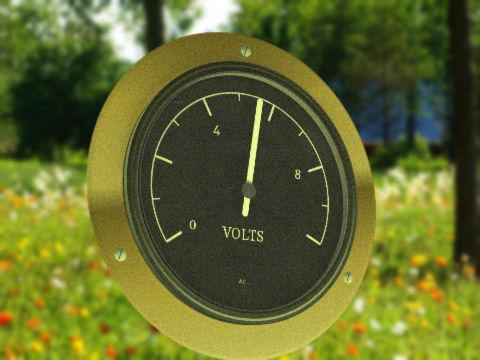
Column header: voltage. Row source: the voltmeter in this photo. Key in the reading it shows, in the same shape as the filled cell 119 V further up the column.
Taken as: 5.5 V
